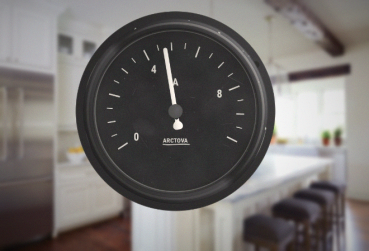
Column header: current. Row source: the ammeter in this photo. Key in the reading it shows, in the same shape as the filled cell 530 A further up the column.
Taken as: 4.75 A
